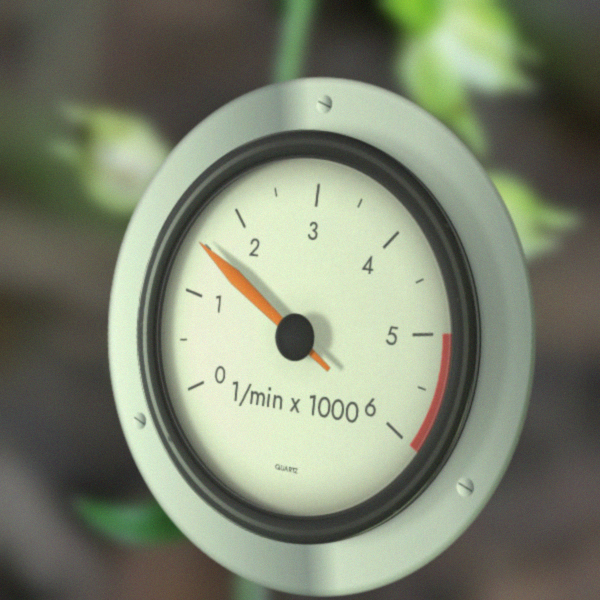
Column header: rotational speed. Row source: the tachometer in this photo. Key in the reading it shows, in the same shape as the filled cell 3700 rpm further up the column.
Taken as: 1500 rpm
